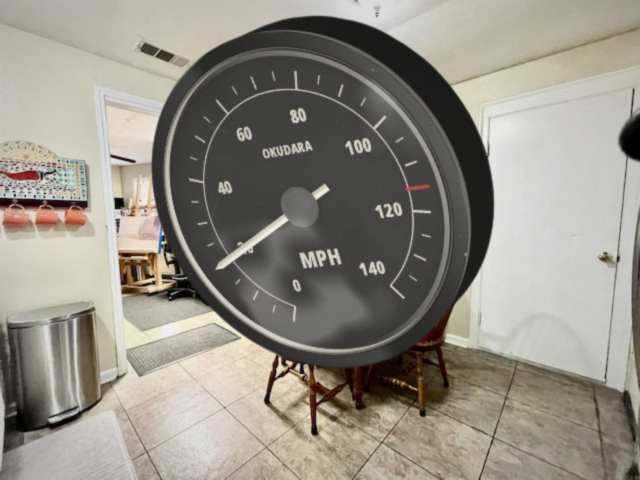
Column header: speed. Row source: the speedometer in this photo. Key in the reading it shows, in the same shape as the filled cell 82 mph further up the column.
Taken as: 20 mph
